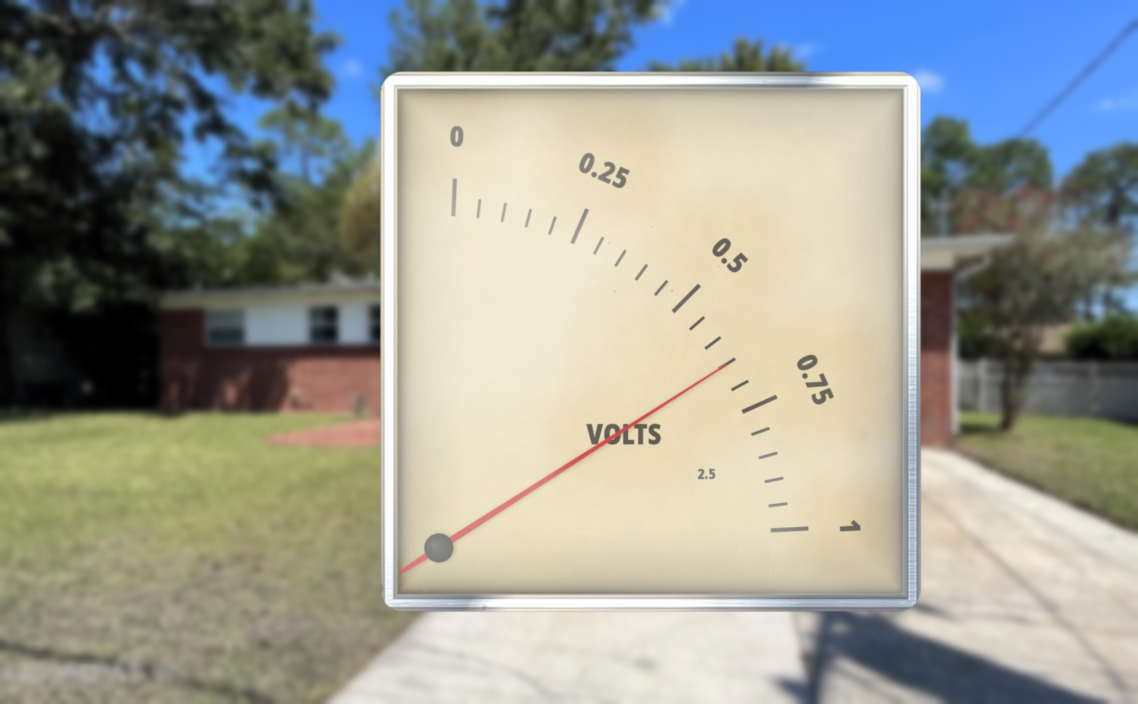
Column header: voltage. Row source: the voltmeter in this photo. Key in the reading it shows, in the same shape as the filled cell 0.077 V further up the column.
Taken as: 0.65 V
